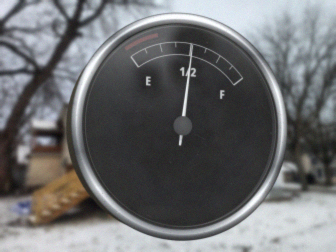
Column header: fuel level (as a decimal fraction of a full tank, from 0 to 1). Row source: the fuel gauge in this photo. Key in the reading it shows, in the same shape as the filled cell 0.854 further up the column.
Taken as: 0.5
